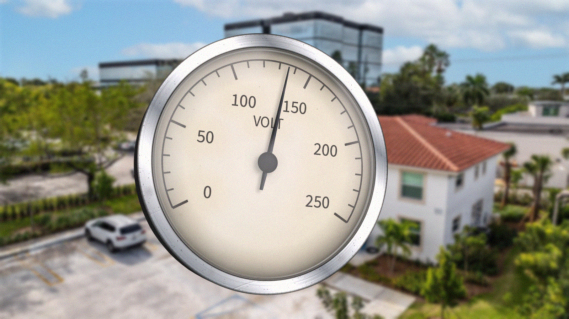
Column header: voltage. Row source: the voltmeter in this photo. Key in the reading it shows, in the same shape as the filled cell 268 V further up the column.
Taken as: 135 V
